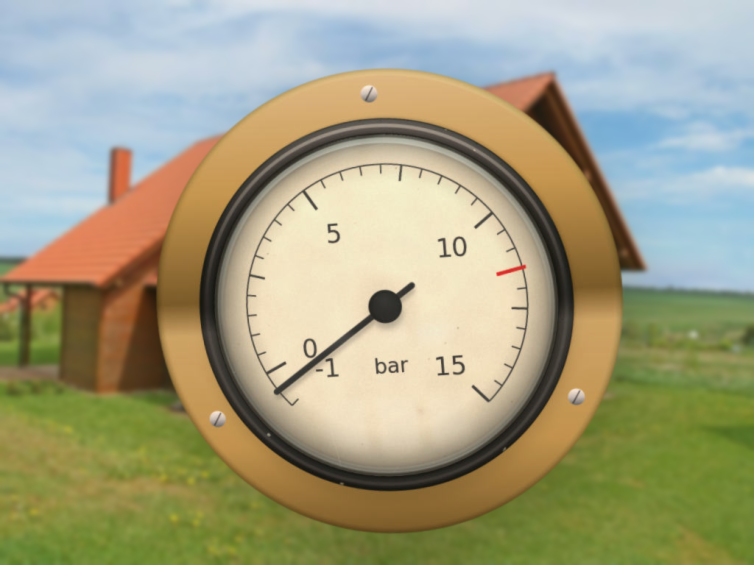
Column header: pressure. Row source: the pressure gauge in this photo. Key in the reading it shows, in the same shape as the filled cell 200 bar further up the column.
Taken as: -0.5 bar
